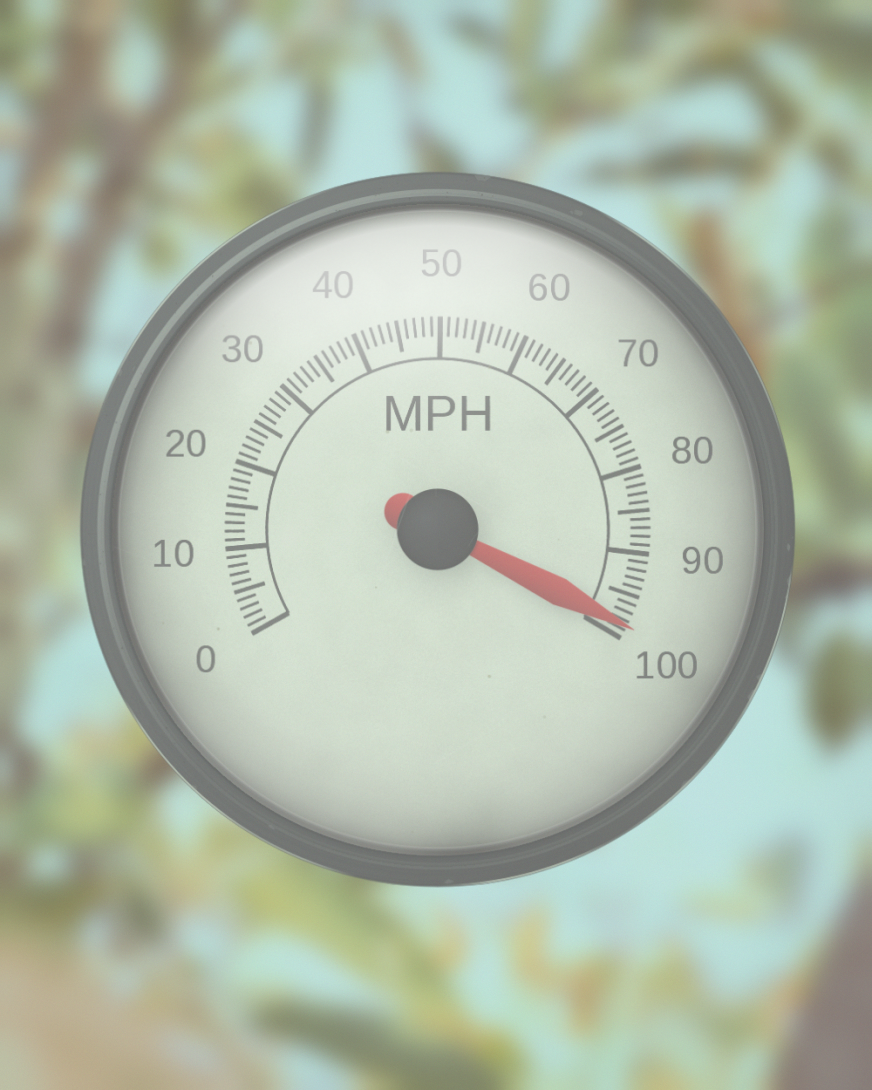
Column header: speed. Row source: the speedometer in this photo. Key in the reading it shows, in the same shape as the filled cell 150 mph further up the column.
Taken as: 98.5 mph
